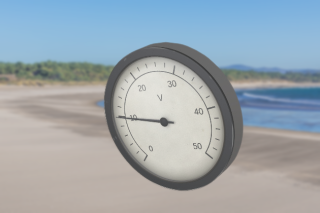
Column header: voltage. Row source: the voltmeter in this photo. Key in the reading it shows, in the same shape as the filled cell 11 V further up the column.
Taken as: 10 V
